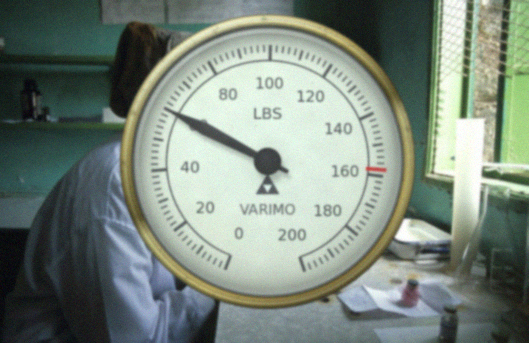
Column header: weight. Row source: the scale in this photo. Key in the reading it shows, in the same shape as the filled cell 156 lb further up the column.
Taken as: 60 lb
